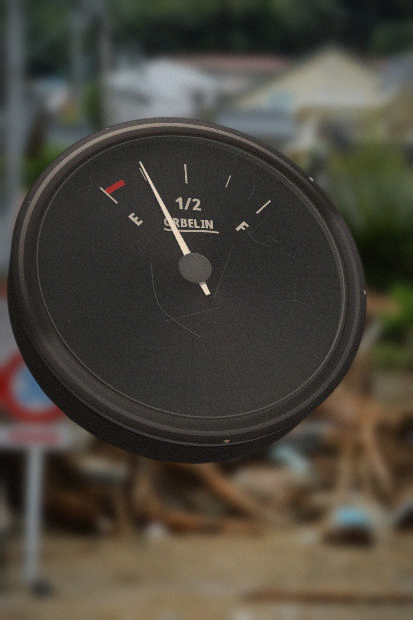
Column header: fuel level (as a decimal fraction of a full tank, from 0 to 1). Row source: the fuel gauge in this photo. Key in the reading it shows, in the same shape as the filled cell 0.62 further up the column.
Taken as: 0.25
